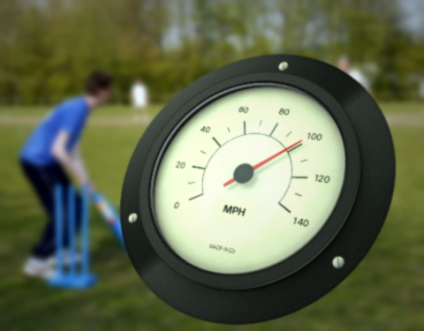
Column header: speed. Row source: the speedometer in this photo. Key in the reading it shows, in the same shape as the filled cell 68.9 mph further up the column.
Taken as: 100 mph
